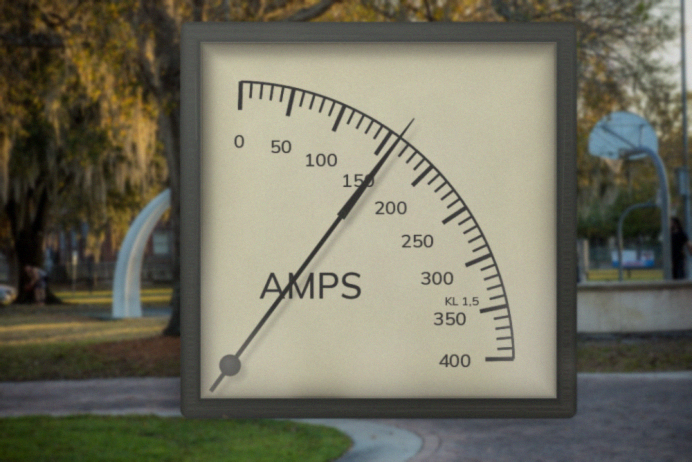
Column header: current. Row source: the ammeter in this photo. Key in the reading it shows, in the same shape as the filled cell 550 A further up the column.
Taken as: 160 A
